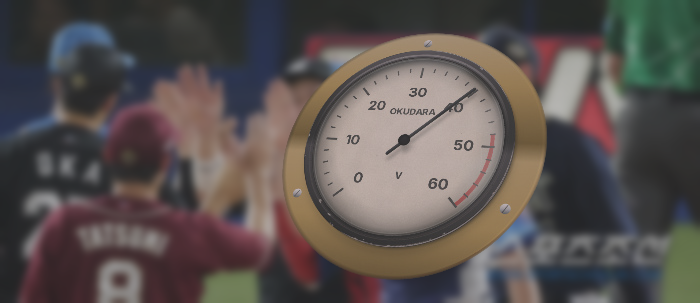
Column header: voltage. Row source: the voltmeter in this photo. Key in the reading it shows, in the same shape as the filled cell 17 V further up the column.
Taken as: 40 V
